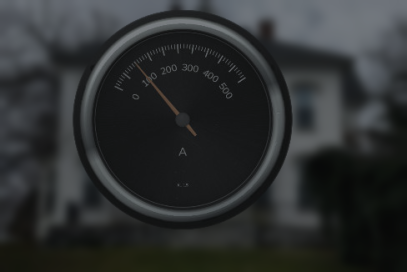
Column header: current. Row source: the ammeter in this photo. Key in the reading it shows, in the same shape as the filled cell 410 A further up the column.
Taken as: 100 A
